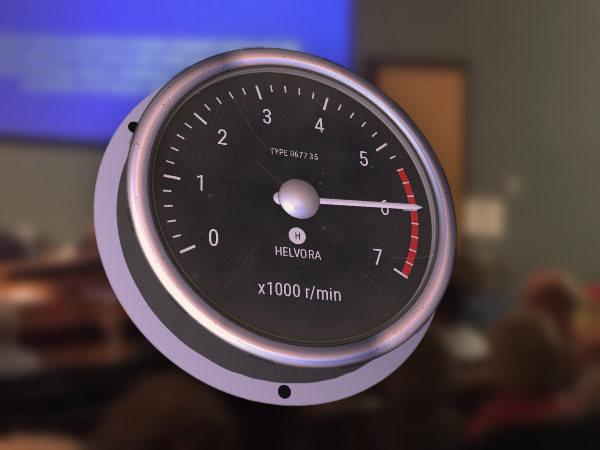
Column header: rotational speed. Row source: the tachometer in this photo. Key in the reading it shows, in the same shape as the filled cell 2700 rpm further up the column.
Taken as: 6000 rpm
